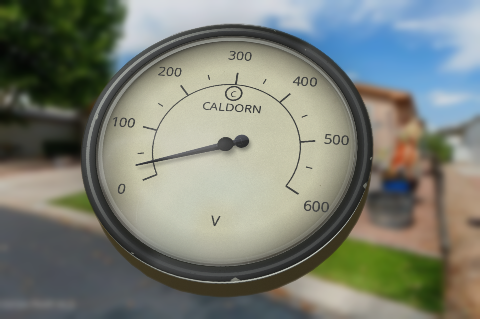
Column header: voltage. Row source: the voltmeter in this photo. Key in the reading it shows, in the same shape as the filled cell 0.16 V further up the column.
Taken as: 25 V
